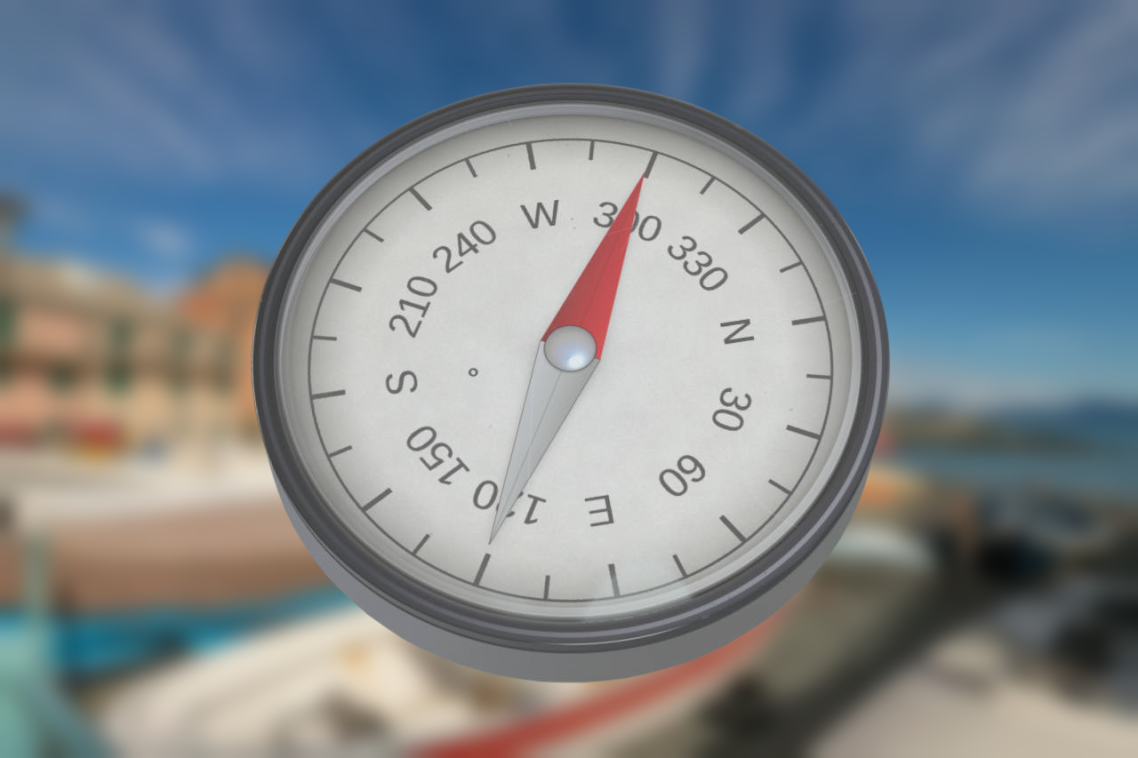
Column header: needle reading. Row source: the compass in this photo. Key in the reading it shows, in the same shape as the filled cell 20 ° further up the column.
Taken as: 300 °
